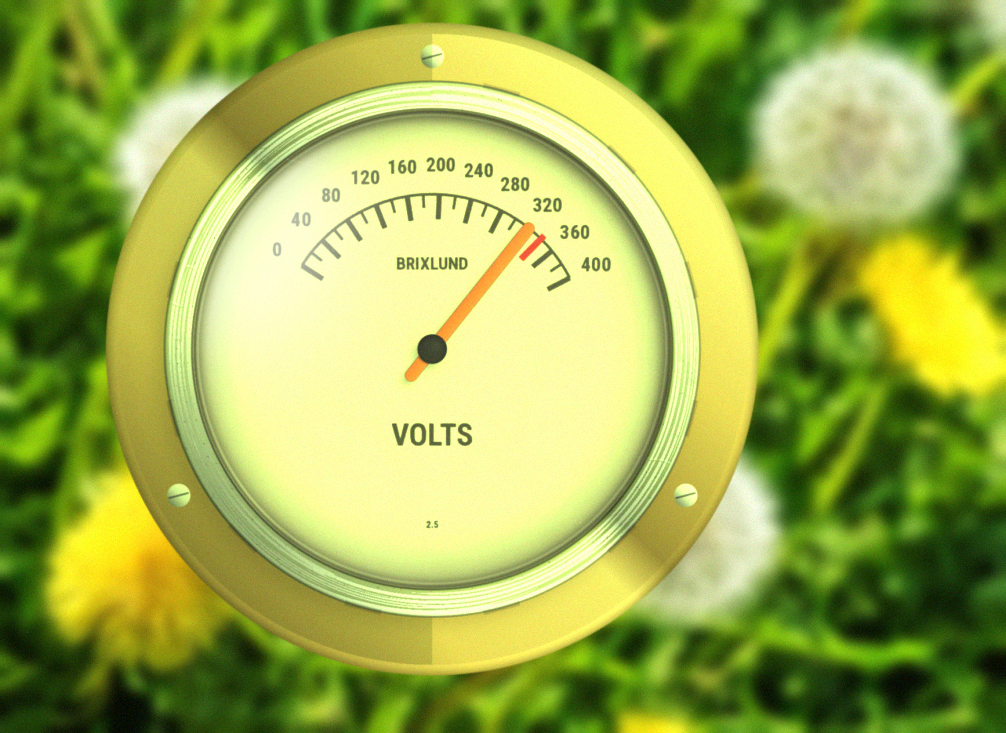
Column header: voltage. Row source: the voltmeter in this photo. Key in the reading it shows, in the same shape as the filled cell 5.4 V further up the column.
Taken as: 320 V
